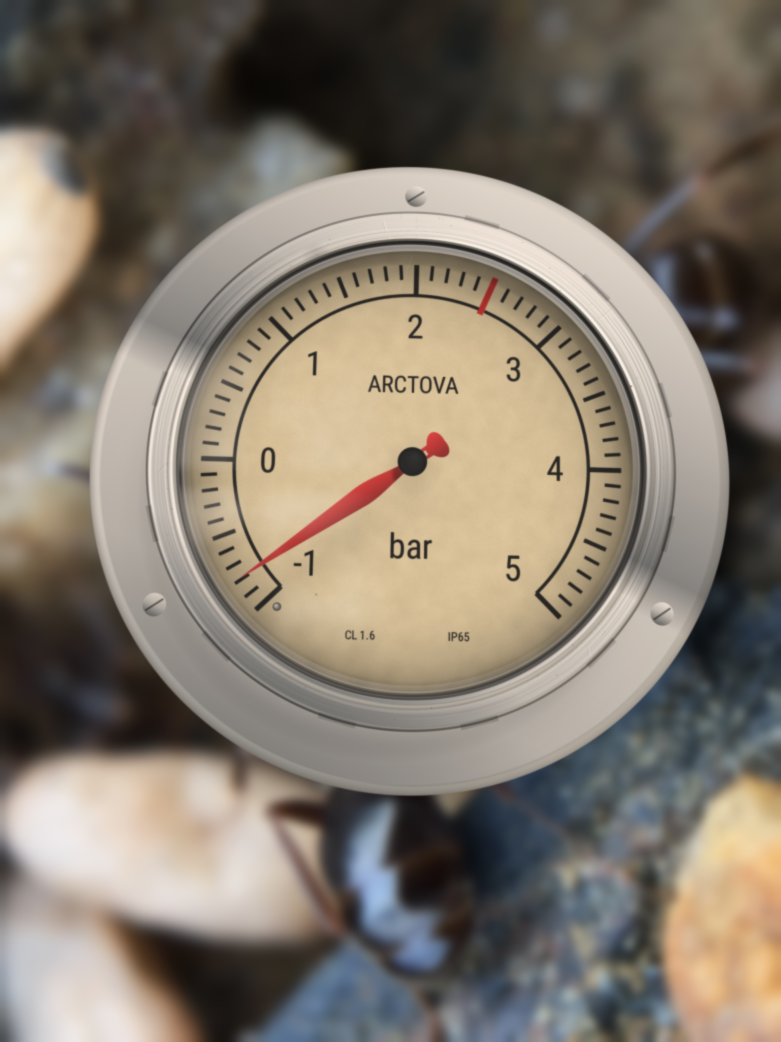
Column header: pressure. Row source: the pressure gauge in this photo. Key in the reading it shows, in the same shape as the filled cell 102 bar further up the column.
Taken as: -0.8 bar
